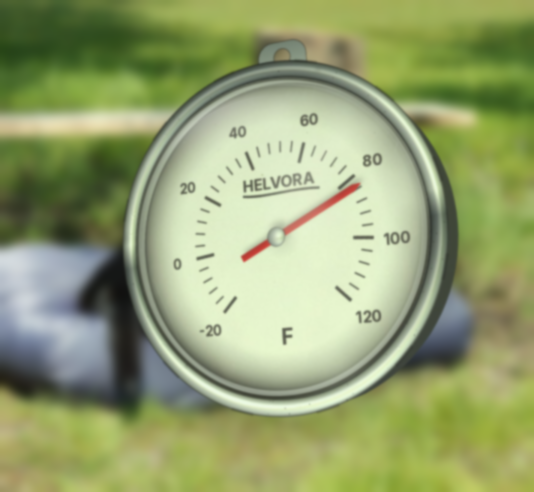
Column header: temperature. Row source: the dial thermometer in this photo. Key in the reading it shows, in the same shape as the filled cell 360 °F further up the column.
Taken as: 84 °F
